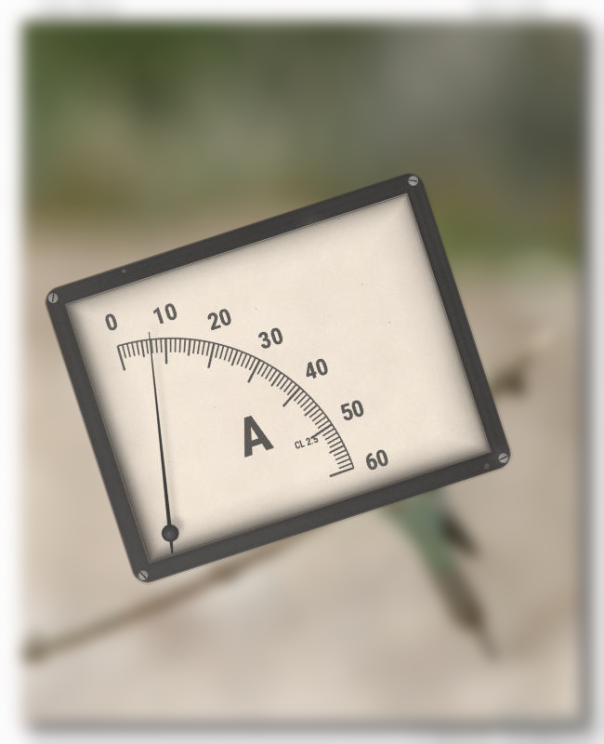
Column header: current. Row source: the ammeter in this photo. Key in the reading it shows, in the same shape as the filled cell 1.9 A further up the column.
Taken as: 7 A
